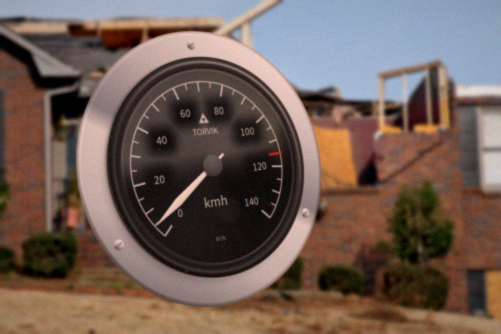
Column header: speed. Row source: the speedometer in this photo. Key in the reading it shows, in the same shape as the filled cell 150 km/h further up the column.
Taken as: 5 km/h
